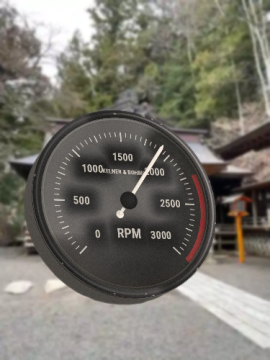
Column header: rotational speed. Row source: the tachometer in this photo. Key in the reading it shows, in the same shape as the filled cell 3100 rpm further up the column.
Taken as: 1900 rpm
